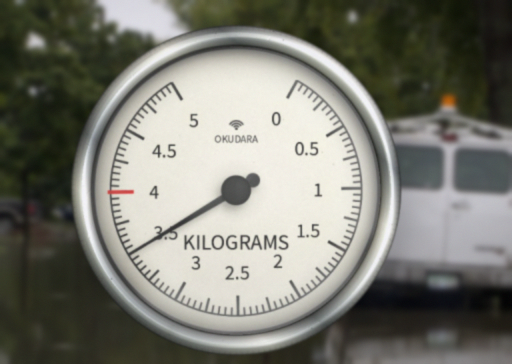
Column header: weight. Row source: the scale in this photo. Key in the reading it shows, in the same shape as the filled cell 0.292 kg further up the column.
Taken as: 3.5 kg
